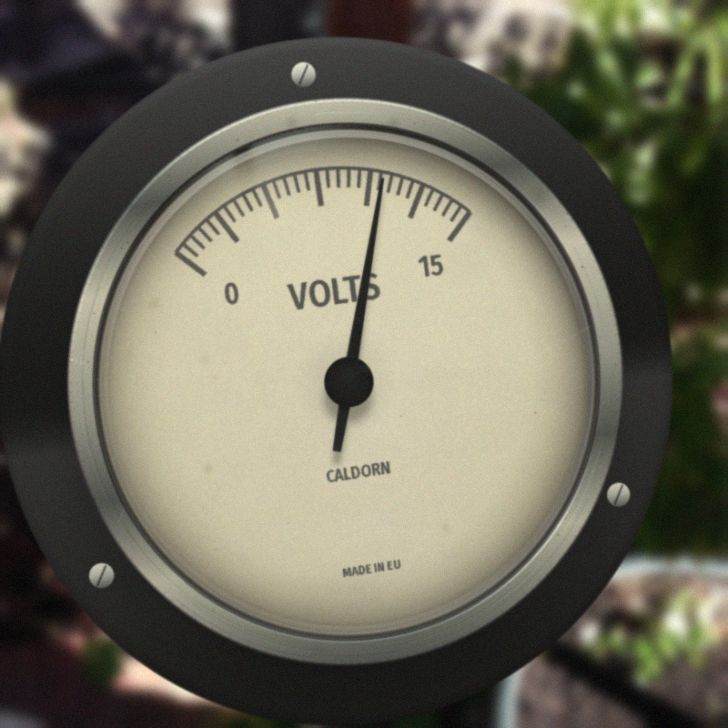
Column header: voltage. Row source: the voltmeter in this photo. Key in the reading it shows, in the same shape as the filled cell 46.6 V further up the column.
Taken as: 10.5 V
